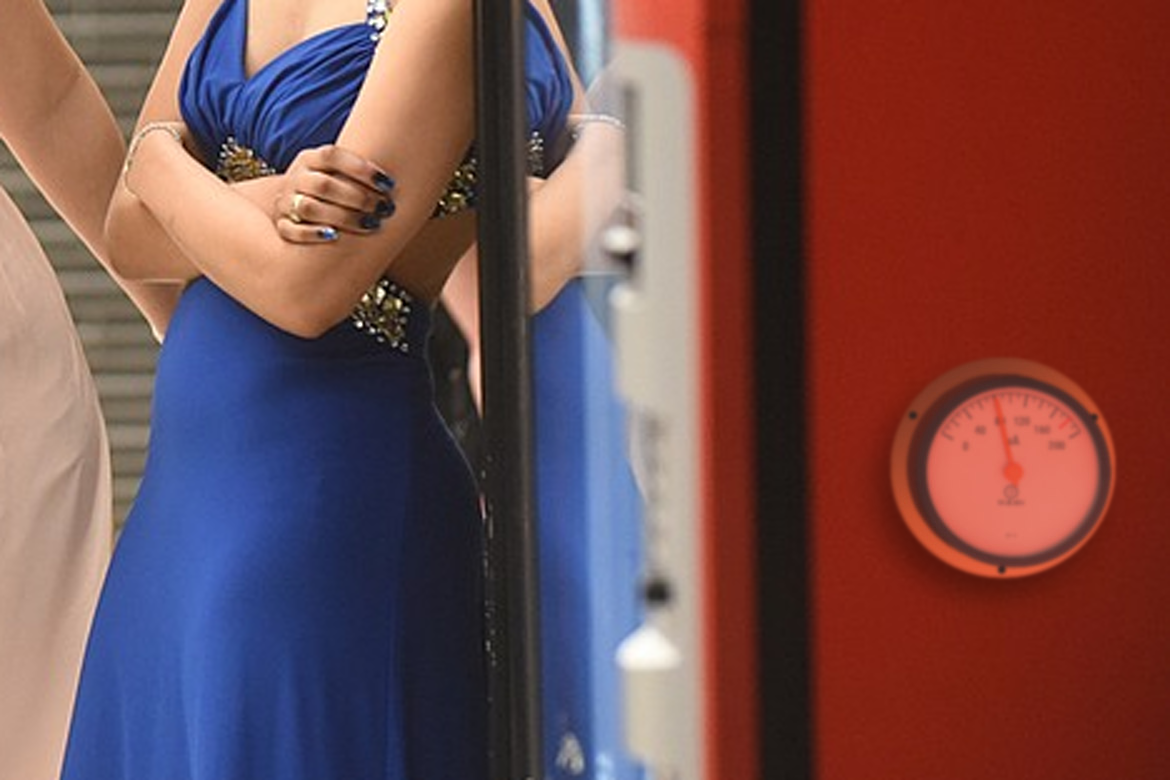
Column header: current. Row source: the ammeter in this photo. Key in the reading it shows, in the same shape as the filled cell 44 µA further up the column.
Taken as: 80 µA
